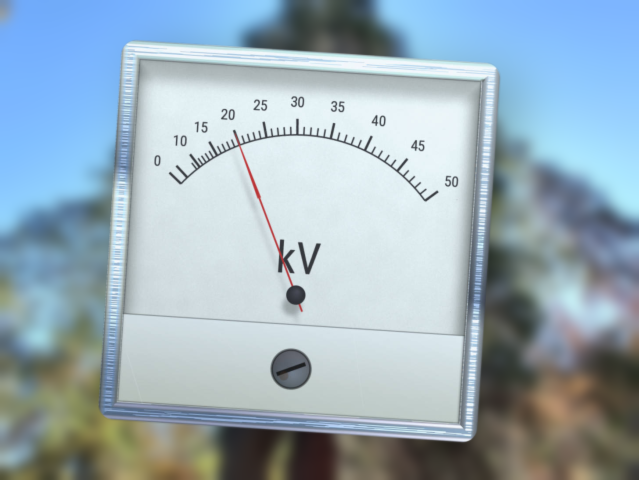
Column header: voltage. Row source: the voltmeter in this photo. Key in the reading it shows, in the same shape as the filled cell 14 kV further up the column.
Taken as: 20 kV
